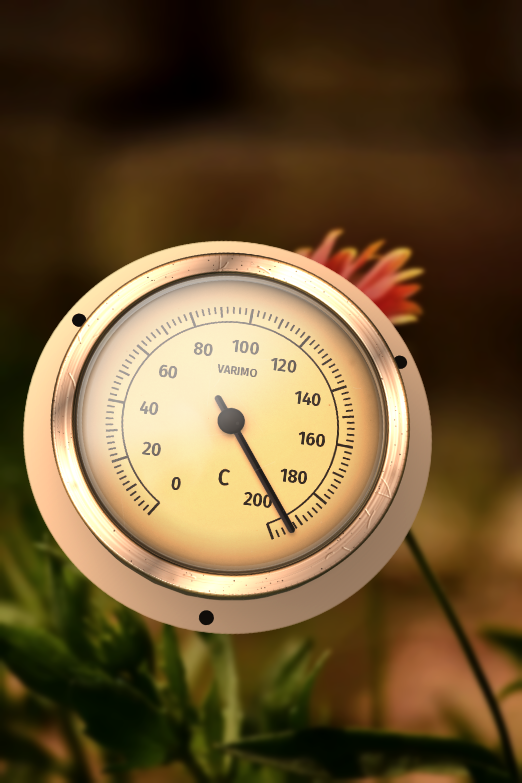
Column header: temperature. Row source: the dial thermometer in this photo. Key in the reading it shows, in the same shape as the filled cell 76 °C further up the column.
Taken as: 194 °C
